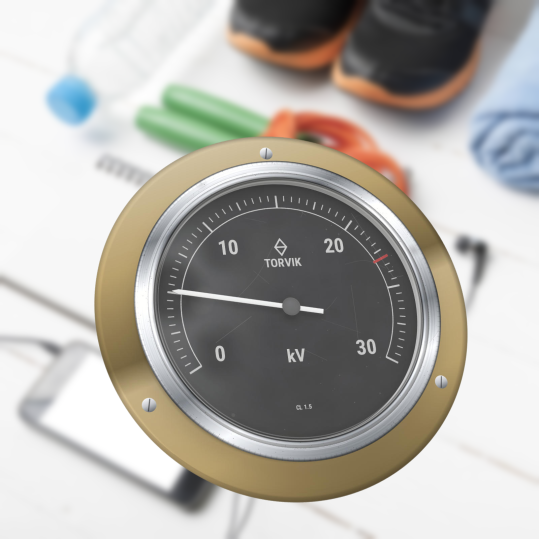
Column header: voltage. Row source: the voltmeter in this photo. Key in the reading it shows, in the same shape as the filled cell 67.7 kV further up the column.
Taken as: 5 kV
